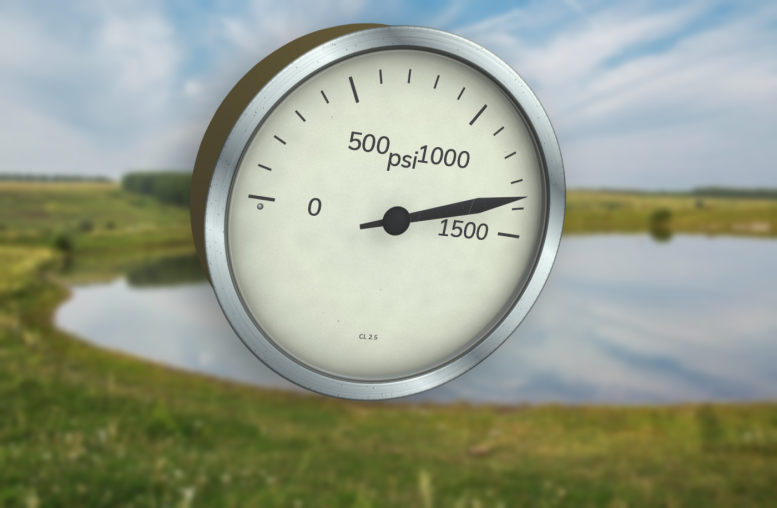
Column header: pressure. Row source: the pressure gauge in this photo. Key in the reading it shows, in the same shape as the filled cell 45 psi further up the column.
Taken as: 1350 psi
